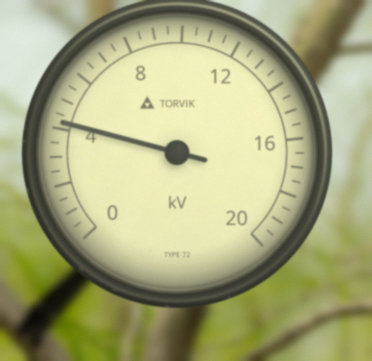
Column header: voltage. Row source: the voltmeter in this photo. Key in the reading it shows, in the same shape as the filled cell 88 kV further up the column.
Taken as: 4.25 kV
